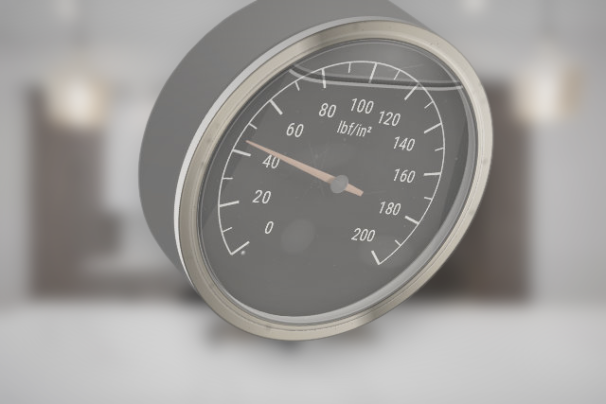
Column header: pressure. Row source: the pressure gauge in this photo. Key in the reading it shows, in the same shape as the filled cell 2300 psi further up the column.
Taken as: 45 psi
